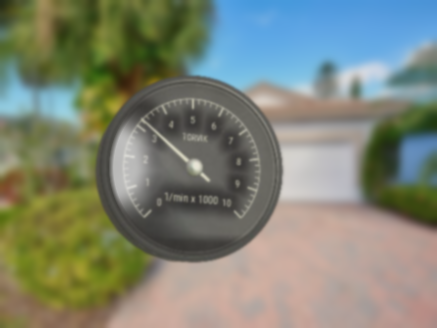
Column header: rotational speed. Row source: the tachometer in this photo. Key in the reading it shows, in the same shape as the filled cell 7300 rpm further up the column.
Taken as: 3200 rpm
